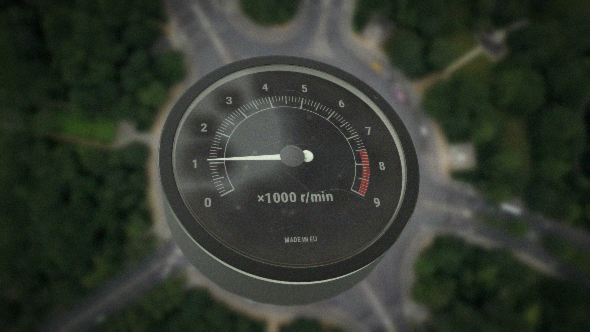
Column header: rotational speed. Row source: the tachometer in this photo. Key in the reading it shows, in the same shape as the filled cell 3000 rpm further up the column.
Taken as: 1000 rpm
